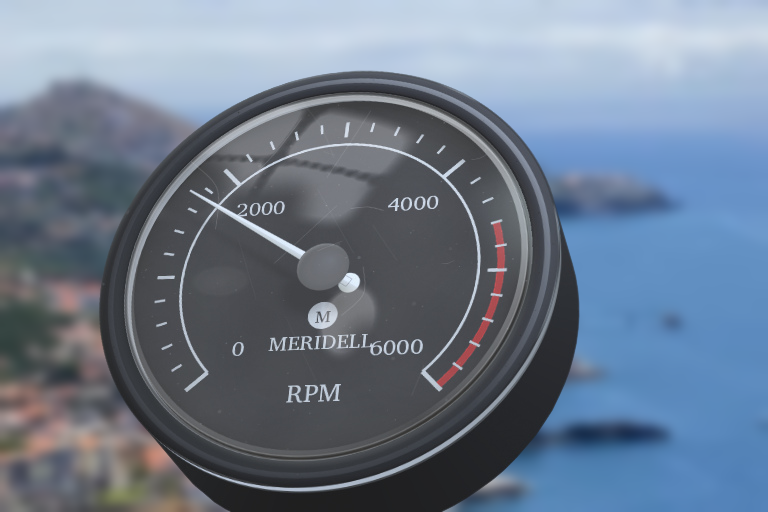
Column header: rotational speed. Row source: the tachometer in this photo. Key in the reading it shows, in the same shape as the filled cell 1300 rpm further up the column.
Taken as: 1700 rpm
